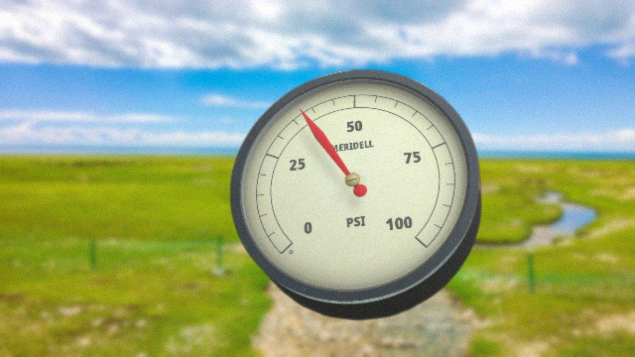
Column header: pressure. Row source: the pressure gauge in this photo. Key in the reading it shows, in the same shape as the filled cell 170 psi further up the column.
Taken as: 37.5 psi
